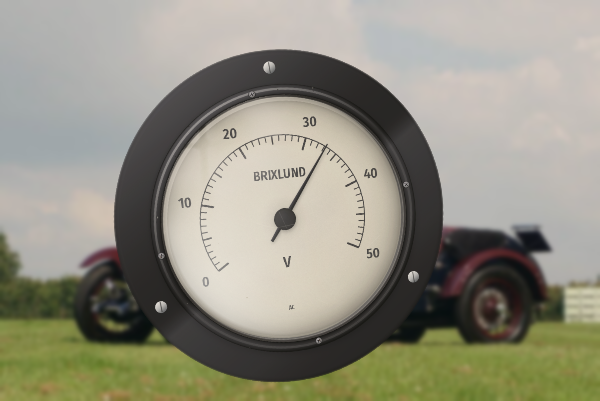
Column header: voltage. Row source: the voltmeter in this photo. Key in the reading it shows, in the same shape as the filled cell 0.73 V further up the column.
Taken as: 33 V
